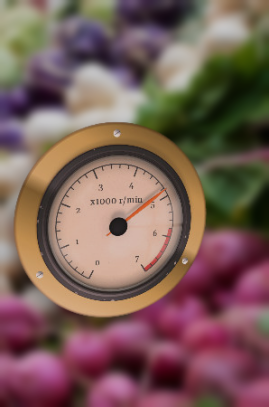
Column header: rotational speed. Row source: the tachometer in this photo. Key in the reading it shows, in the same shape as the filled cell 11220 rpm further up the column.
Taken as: 4800 rpm
